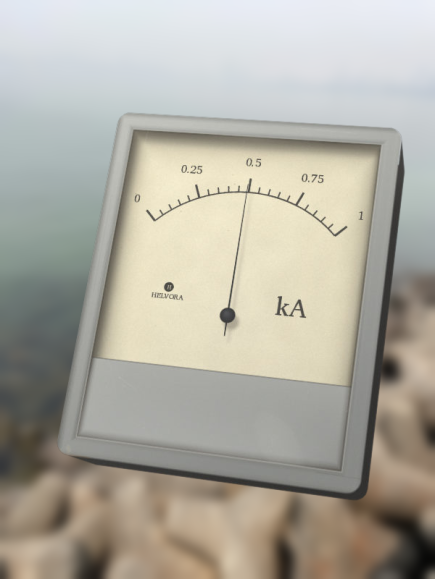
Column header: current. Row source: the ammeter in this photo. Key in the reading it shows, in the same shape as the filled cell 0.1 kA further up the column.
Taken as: 0.5 kA
